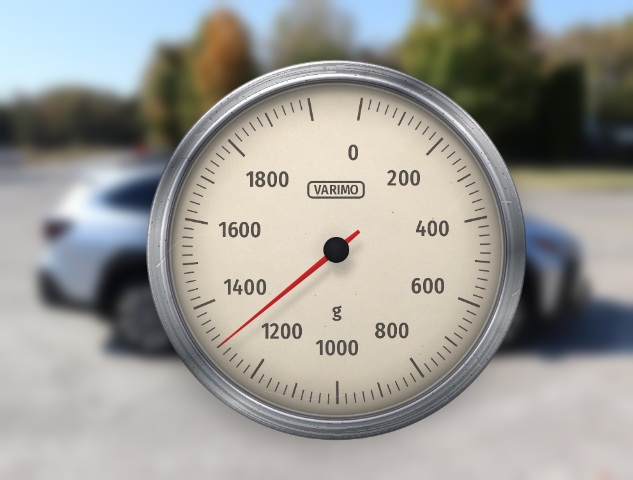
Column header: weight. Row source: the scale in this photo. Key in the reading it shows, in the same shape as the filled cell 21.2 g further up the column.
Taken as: 1300 g
